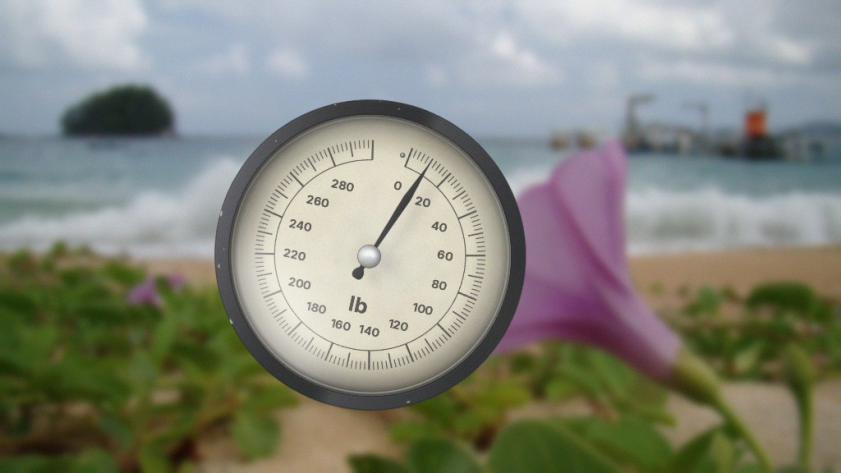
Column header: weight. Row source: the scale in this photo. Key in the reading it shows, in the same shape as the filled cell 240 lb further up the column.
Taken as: 10 lb
